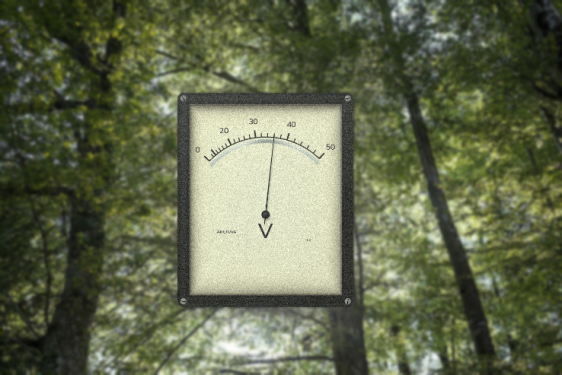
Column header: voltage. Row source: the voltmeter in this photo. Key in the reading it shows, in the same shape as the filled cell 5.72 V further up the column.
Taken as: 36 V
